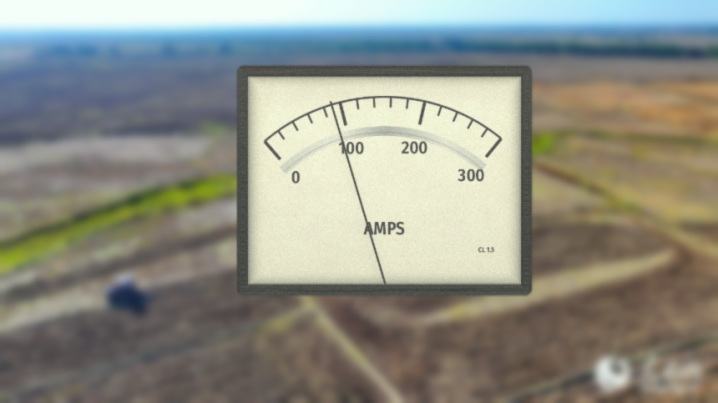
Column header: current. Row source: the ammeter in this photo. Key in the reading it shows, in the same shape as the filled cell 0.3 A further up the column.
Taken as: 90 A
